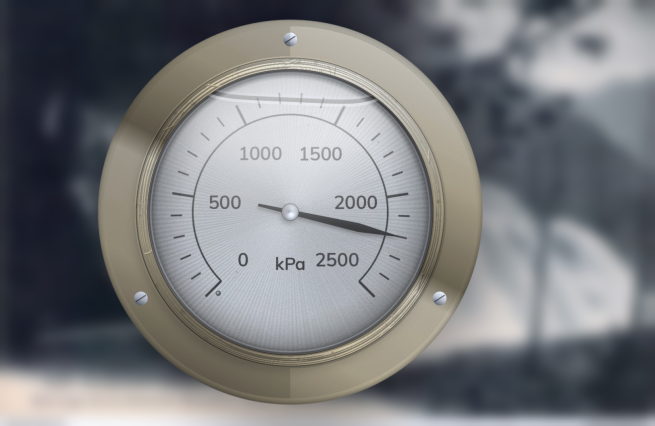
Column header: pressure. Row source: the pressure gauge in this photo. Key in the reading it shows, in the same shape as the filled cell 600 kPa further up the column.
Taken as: 2200 kPa
